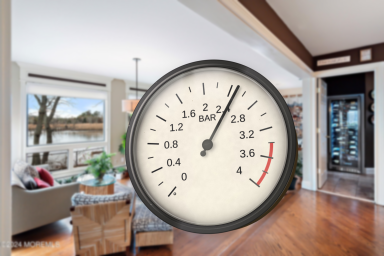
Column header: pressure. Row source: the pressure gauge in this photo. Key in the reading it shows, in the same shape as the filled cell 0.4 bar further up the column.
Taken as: 2.5 bar
